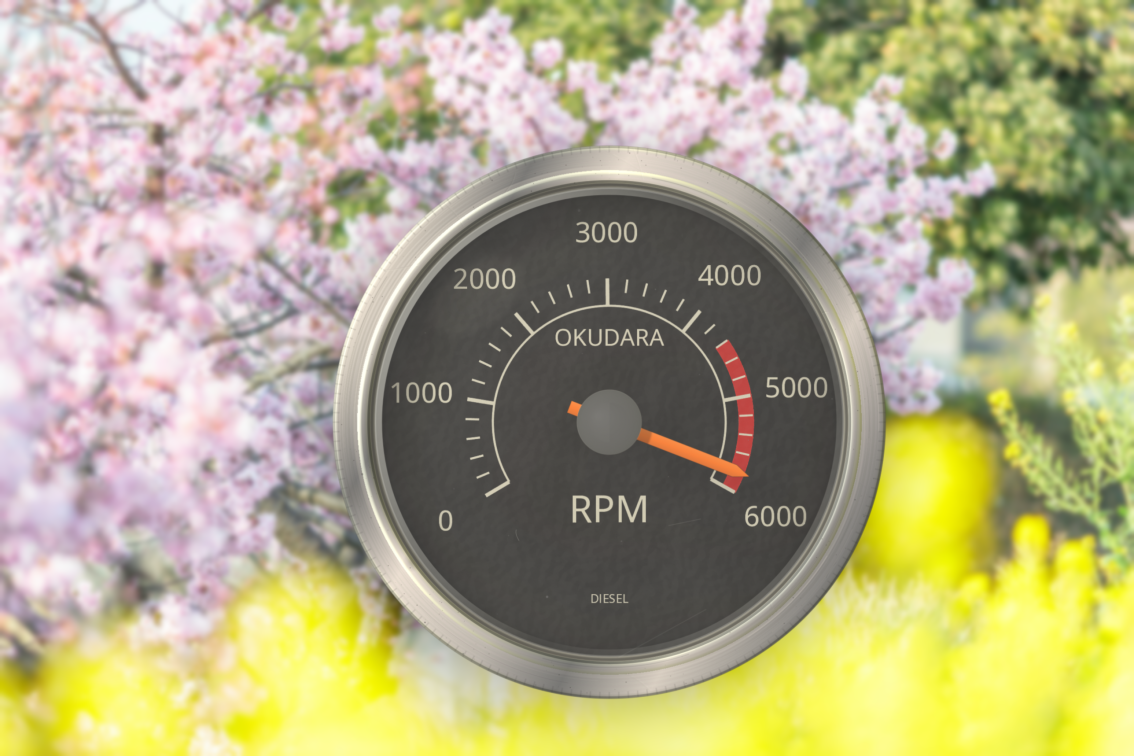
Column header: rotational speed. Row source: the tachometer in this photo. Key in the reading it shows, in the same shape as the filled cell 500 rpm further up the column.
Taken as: 5800 rpm
